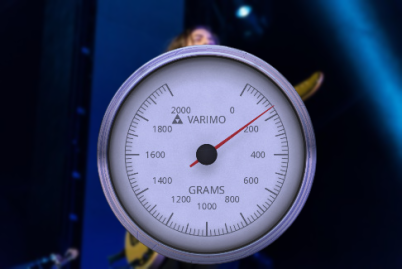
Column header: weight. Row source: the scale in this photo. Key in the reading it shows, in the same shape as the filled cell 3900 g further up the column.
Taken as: 160 g
